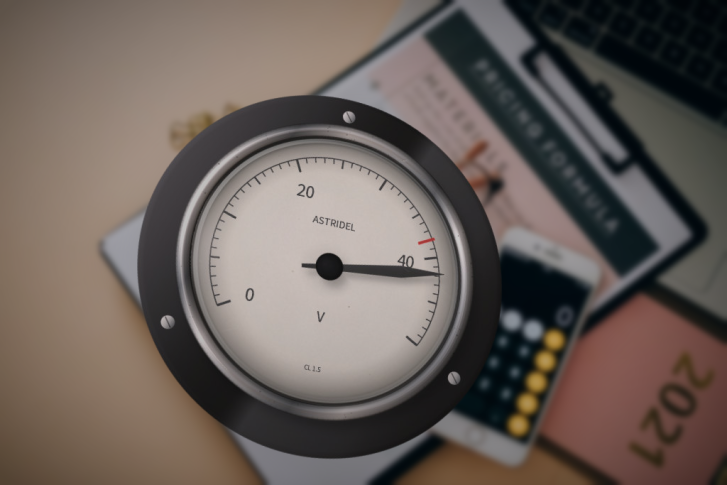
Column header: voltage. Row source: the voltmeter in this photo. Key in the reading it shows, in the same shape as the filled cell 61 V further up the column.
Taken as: 42 V
